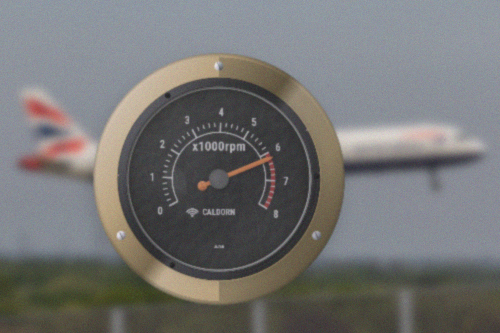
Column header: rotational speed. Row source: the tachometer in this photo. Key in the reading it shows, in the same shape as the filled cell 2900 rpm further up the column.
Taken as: 6200 rpm
